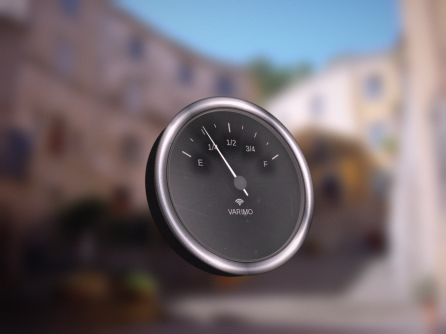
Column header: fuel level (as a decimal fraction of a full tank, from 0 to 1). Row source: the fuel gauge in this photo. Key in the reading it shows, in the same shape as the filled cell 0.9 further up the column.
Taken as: 0.25
